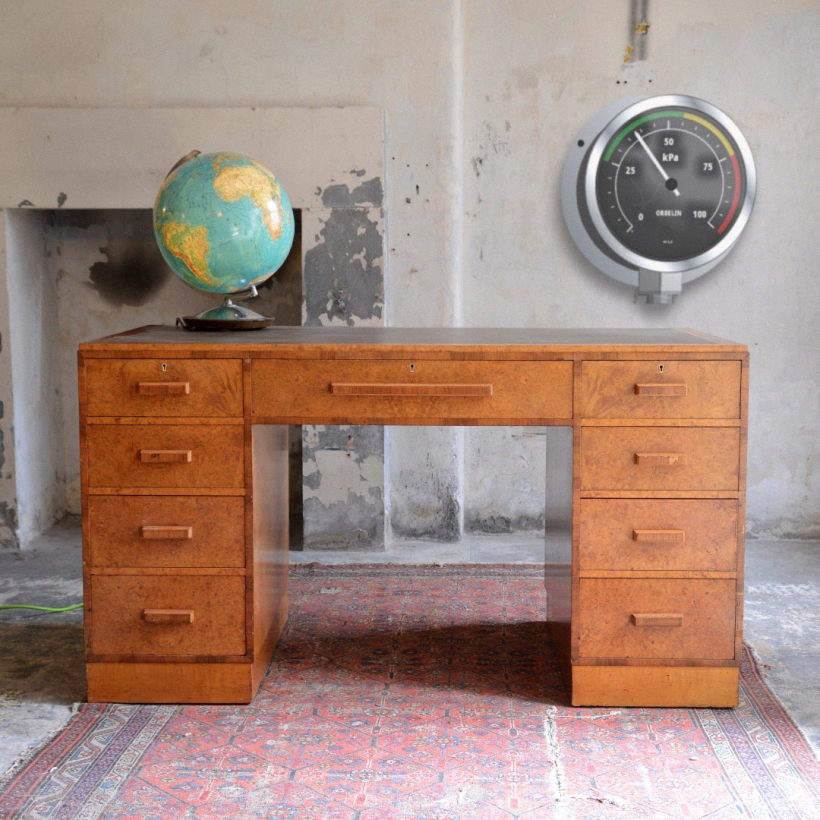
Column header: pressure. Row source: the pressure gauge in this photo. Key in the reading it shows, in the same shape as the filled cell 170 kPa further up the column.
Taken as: 37.5 kPa
